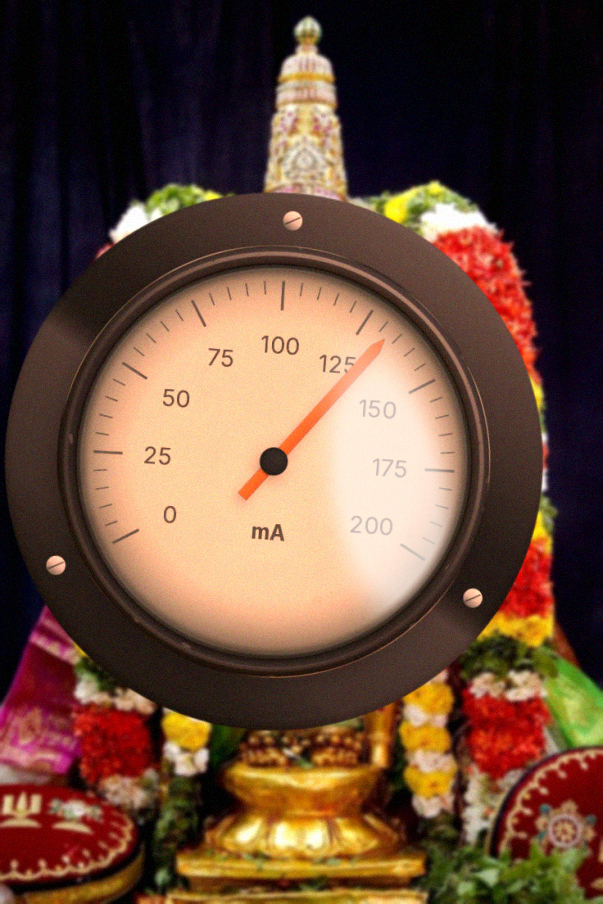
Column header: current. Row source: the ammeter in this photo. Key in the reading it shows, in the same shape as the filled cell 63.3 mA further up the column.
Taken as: 132.5 mA
